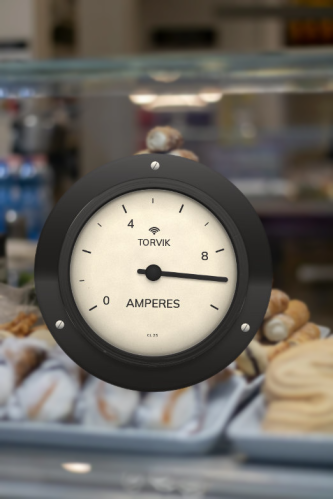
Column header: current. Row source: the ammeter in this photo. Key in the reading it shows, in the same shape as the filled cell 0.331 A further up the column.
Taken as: 9 A
